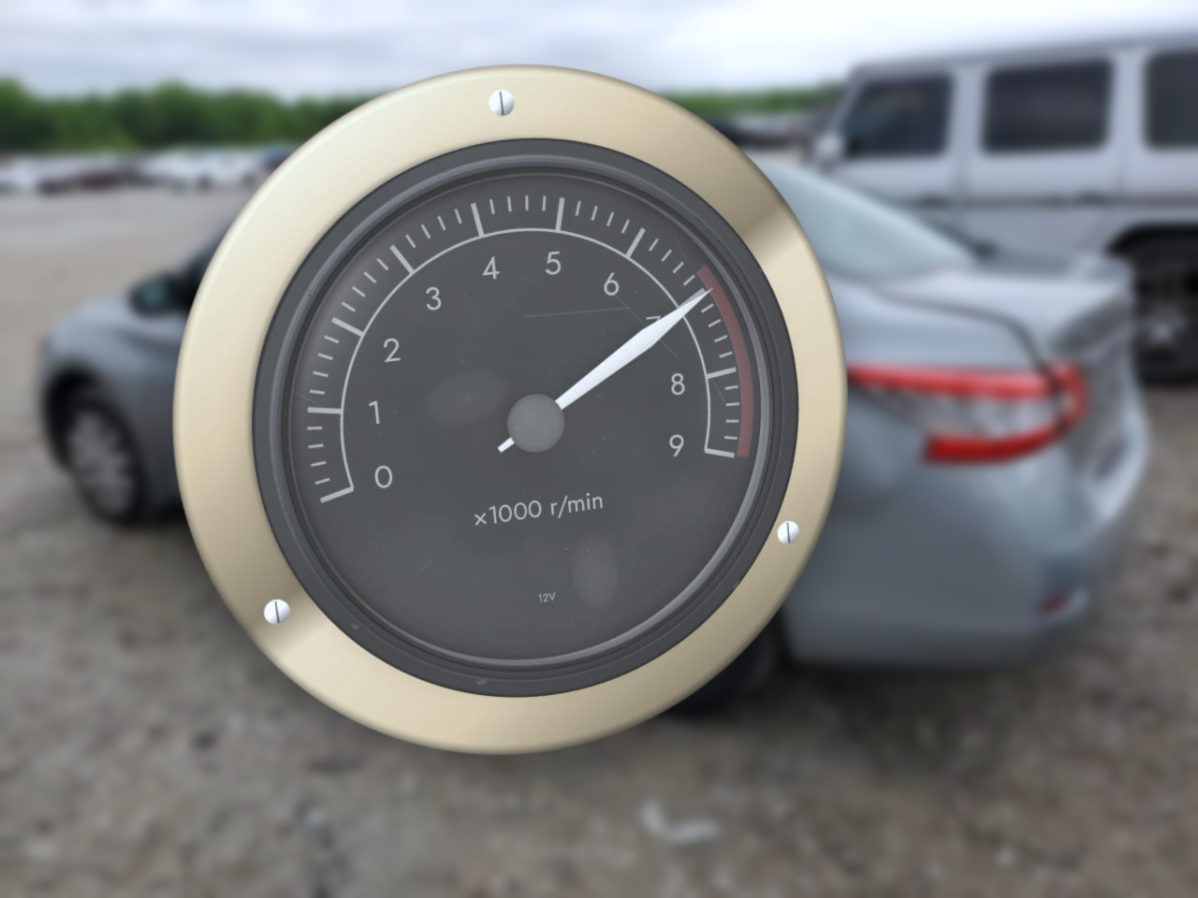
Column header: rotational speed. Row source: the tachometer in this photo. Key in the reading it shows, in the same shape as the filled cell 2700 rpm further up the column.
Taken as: 7000 rpm
